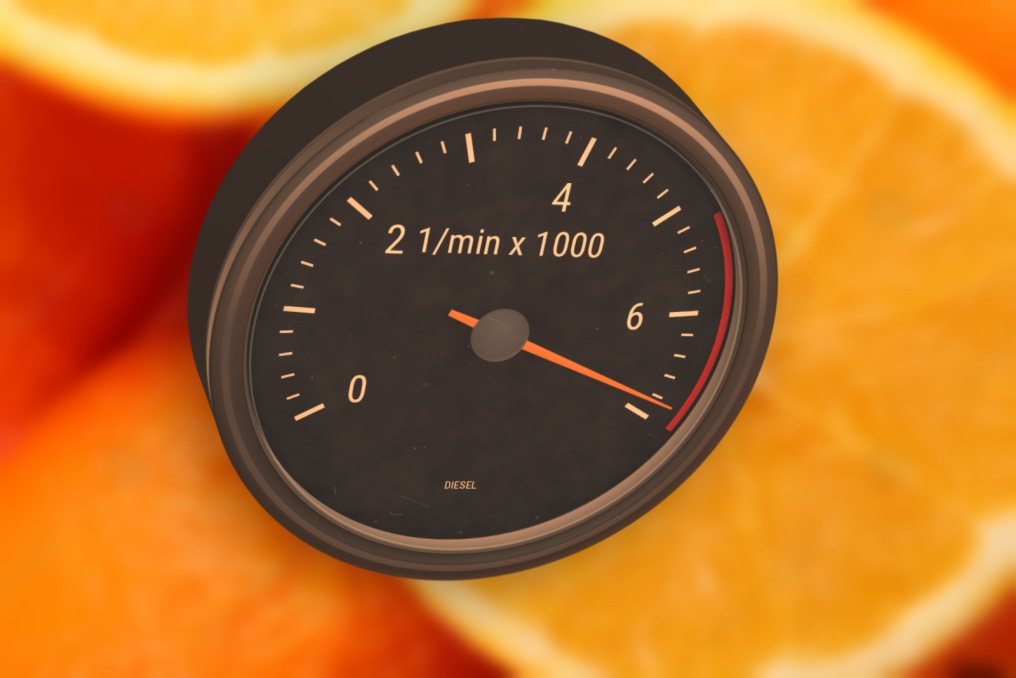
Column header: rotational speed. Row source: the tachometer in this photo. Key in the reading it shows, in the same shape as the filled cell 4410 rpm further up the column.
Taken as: 6800 rpm
